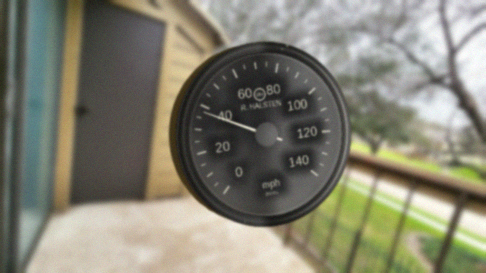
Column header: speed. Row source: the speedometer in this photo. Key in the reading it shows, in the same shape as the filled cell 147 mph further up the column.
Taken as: 37.5 mph
